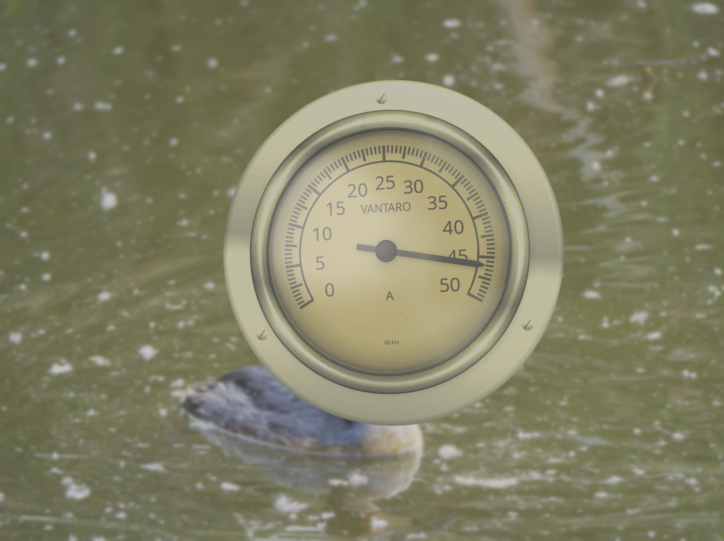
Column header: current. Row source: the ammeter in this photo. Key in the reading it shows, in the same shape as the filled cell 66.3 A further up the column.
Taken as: 46 A
